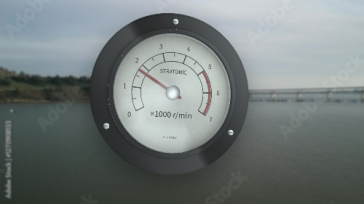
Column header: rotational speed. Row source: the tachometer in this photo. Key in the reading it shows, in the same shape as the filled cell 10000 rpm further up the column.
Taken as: 1750 rpm
